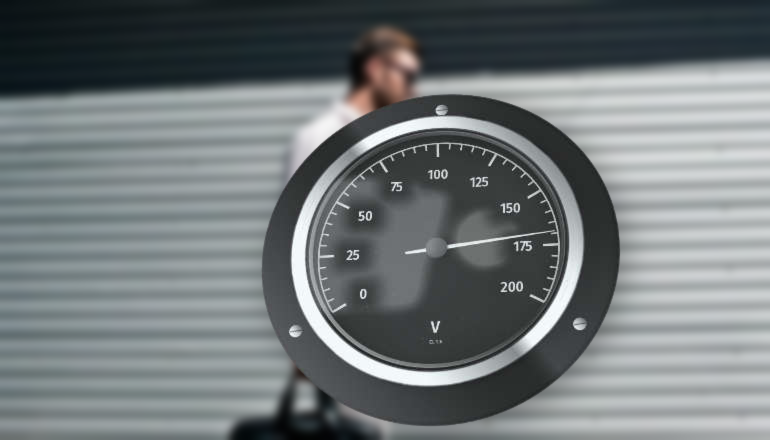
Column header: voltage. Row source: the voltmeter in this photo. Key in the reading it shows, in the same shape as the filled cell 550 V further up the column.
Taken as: 170 V
